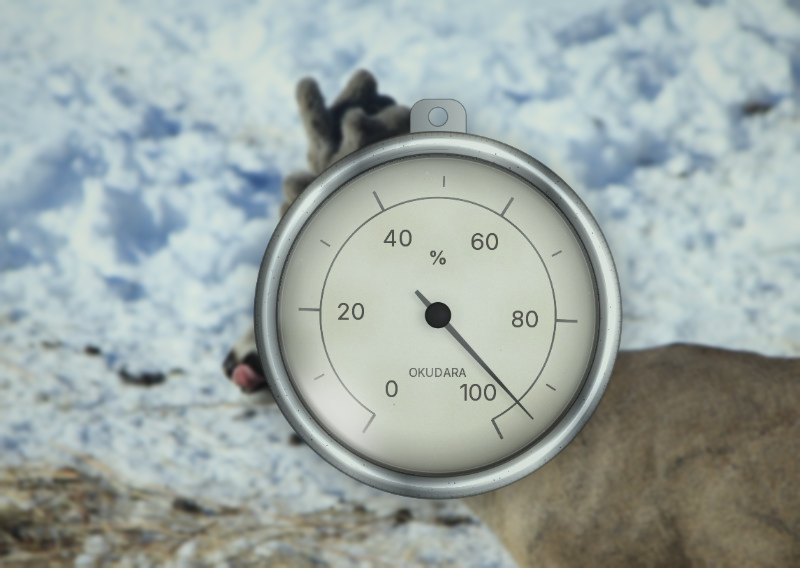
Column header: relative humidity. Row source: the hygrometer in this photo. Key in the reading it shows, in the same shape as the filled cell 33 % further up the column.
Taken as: 95 %
